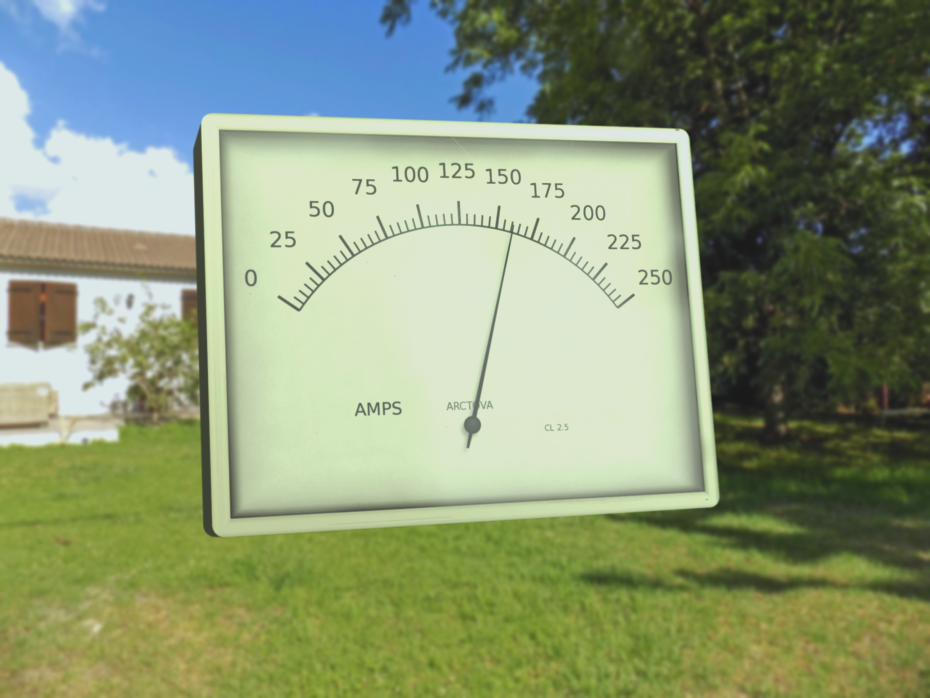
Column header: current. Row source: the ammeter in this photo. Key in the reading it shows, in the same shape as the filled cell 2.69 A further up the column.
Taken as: 160 A
